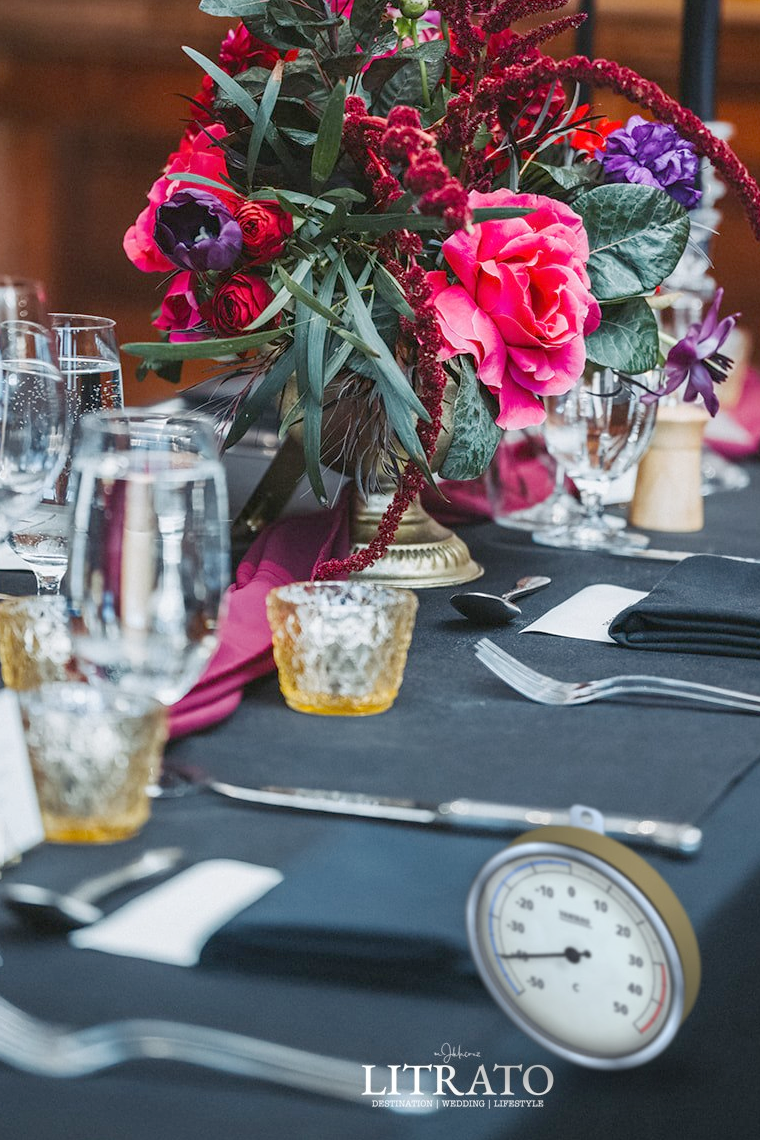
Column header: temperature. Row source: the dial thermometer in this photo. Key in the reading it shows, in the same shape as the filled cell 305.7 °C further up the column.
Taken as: -40 °C
